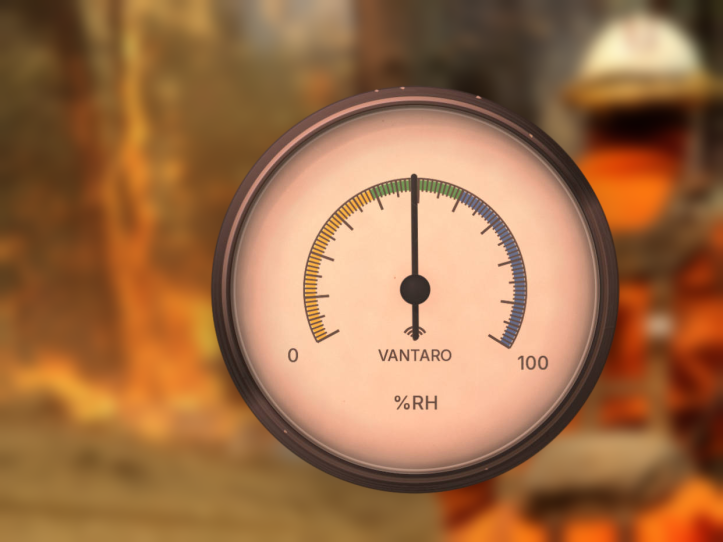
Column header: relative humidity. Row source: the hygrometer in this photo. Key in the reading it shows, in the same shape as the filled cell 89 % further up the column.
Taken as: 49 %
